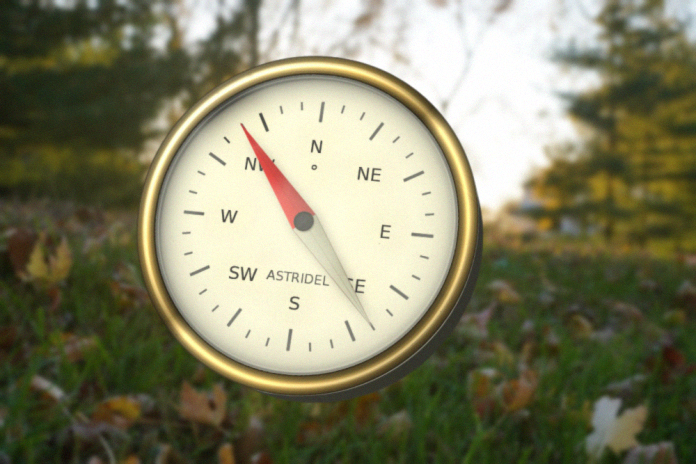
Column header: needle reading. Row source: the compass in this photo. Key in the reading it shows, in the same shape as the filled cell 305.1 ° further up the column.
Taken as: 320 °
